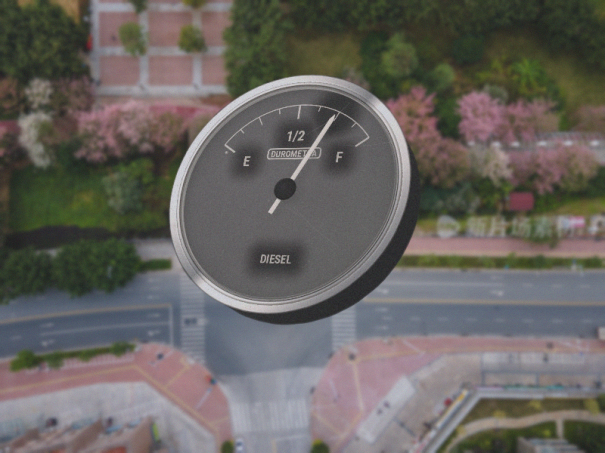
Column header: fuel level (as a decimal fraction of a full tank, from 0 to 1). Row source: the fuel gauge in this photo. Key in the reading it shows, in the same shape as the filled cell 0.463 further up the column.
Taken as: 0.75
